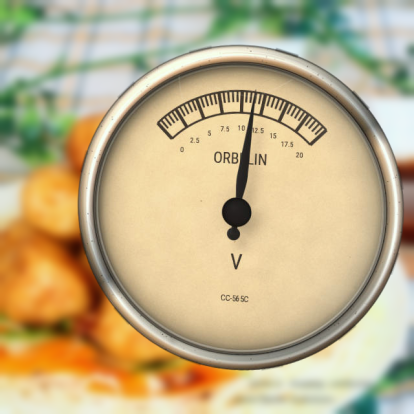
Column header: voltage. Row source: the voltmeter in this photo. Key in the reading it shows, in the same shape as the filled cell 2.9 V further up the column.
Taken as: 11.5 V
